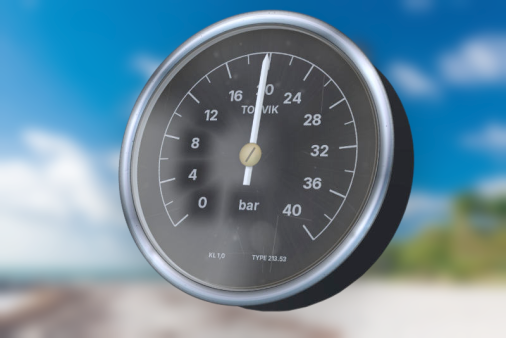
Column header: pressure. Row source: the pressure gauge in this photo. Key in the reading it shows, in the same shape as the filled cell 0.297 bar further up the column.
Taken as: 20 bar
